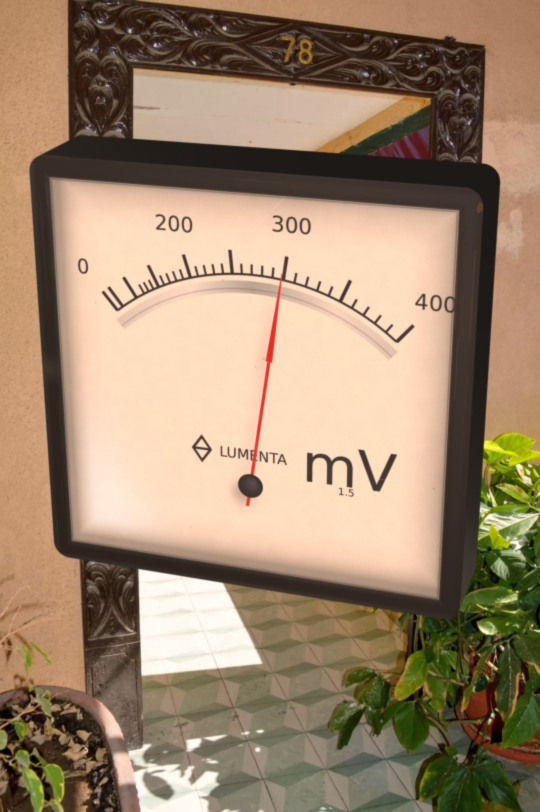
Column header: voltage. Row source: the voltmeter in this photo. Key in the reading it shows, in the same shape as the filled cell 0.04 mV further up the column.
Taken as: 300 mV
